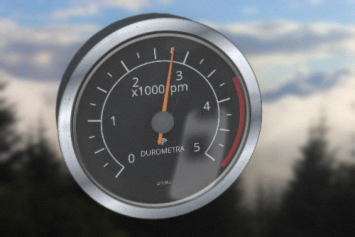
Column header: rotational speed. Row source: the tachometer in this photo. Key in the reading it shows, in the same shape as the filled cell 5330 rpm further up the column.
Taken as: 2750 rpm
